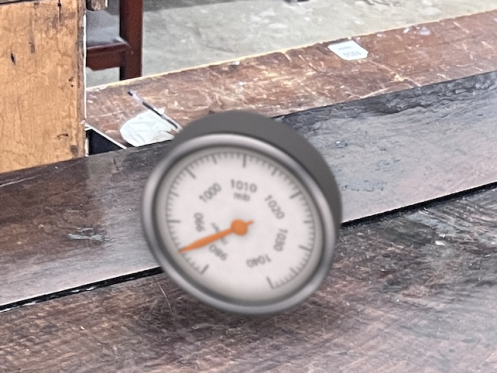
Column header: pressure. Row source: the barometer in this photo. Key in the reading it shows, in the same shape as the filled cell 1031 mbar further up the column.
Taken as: 985 mbar
